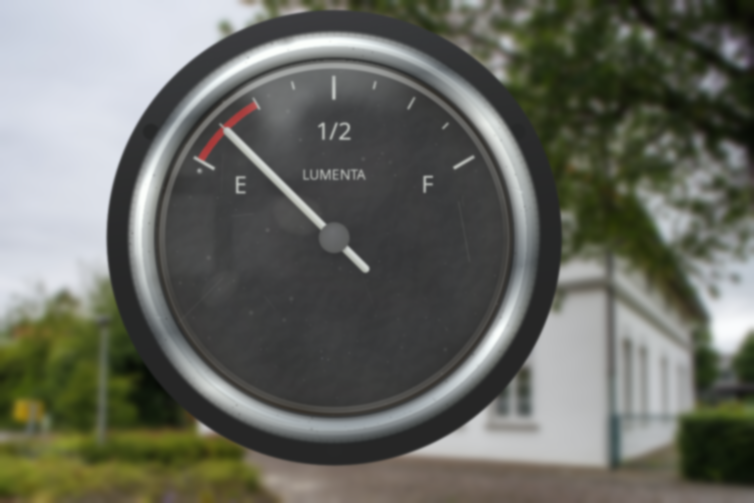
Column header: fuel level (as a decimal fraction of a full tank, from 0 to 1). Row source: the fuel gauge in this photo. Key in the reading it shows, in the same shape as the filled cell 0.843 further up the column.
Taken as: 0.125
